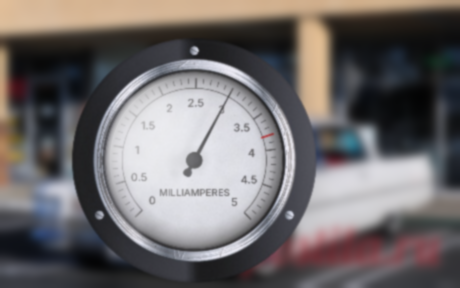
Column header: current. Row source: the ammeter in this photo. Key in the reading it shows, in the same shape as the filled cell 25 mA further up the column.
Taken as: 3 mA
